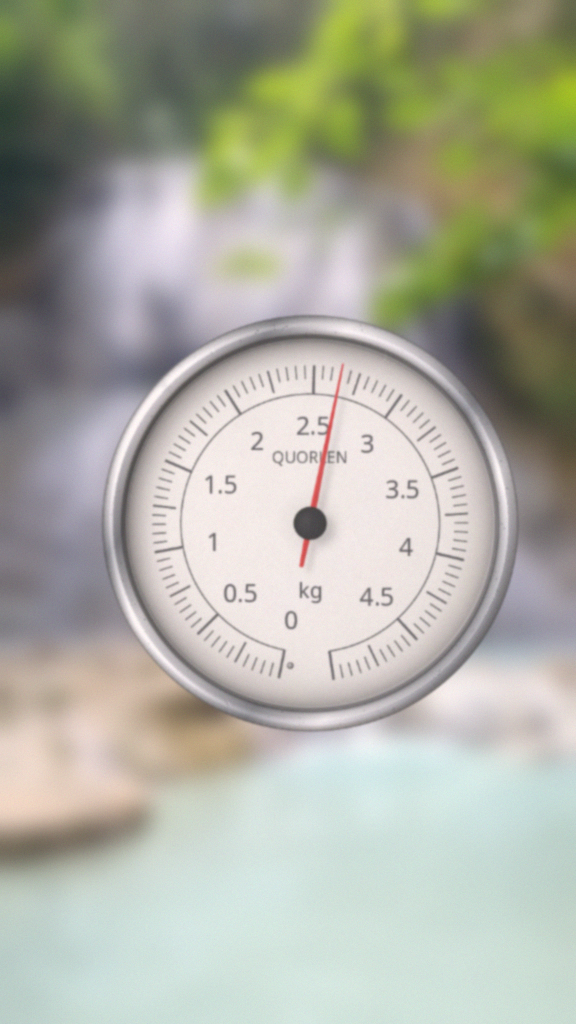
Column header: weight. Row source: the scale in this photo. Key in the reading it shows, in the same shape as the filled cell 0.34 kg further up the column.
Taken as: 2.65 kg
